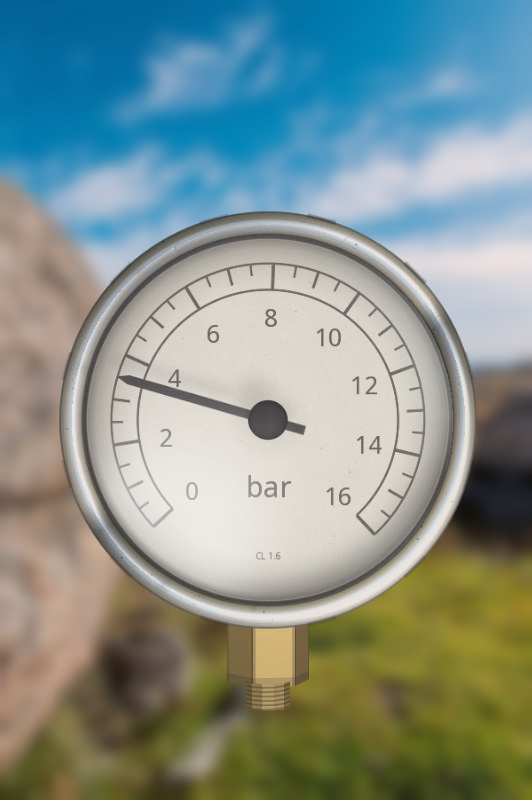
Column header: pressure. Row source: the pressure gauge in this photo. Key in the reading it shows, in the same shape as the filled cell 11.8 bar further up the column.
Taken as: 3.5 bar
